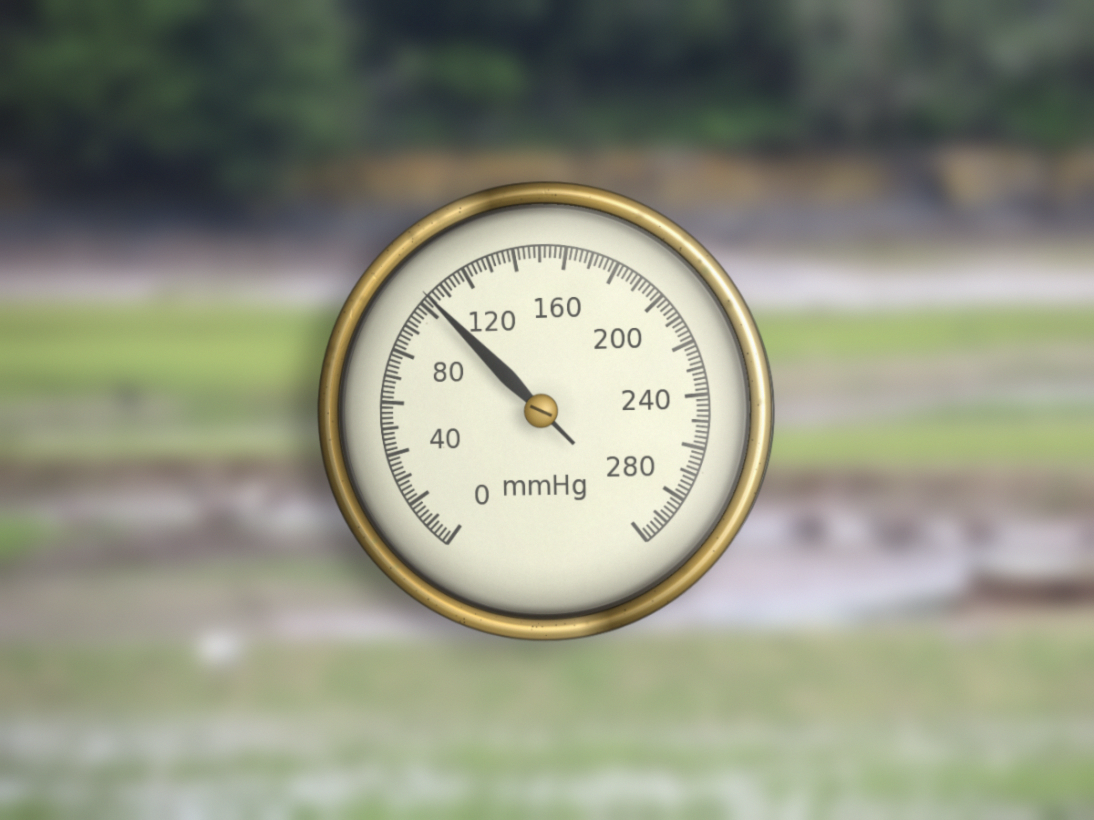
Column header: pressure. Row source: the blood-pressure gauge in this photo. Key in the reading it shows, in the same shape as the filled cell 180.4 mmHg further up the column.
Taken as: 104 mmHg
